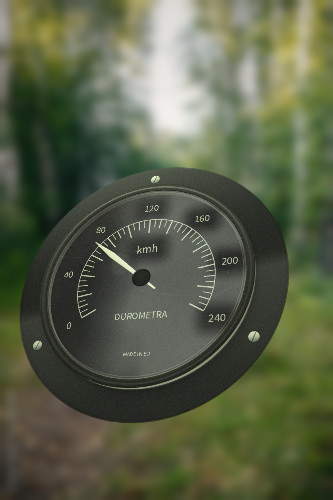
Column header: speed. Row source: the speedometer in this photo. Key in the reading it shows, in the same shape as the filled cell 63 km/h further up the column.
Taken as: 70 km/h
